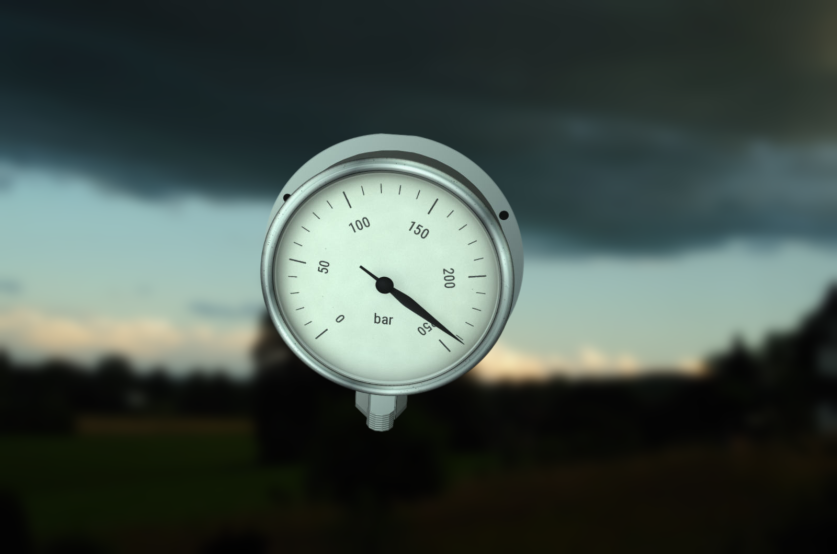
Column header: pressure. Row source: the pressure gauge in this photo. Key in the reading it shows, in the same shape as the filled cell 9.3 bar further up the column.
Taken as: 240 bar
